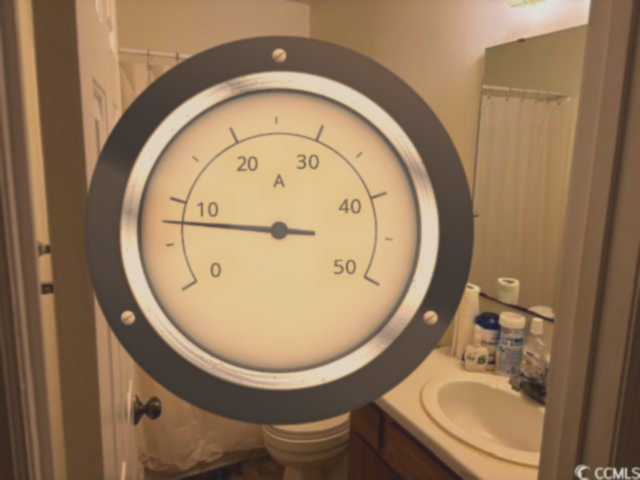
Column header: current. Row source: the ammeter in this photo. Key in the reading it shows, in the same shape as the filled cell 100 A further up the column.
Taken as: 7.5 A
